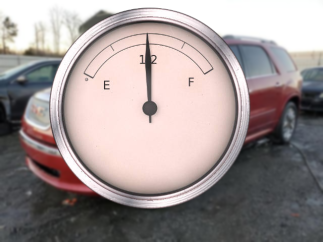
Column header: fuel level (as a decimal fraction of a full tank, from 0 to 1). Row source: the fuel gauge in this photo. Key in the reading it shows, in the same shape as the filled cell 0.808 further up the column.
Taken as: 0.5
